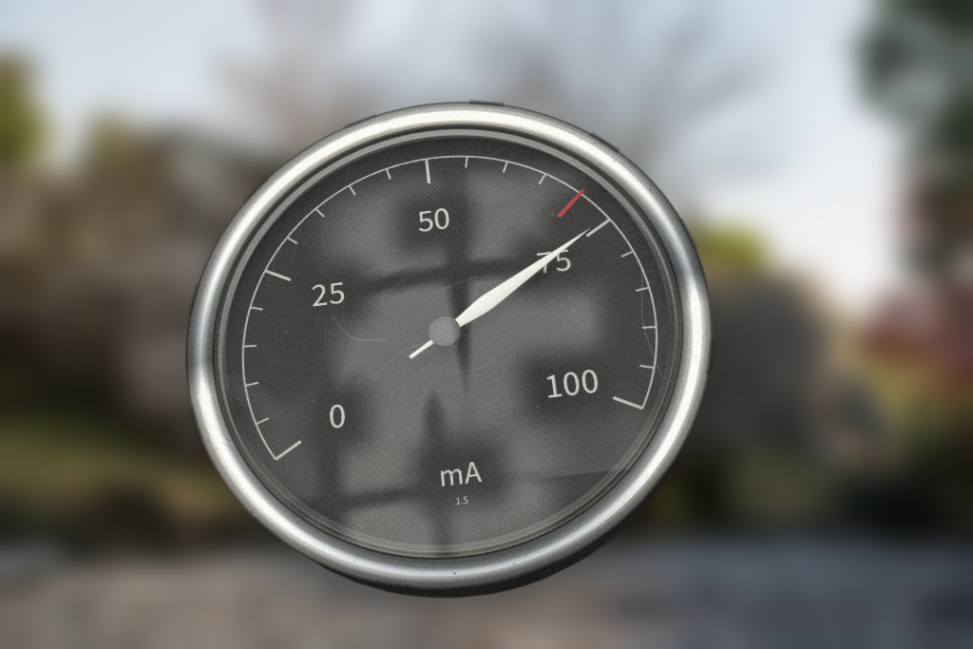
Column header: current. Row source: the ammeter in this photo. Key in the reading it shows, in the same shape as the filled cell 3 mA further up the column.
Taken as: 75 mA
